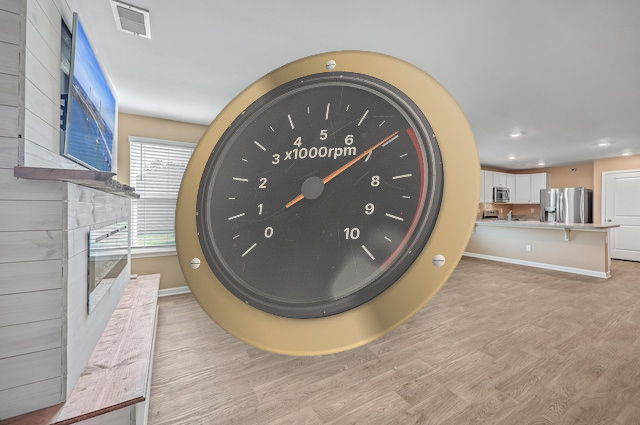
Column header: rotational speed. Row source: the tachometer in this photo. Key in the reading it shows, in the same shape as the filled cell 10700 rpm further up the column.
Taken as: 7000 rpm
